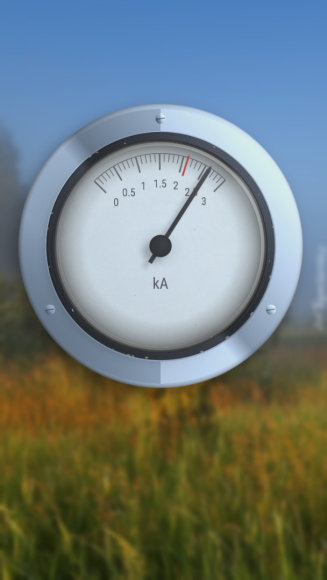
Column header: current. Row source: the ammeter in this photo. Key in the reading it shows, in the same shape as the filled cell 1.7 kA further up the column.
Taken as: 2.6 kA
